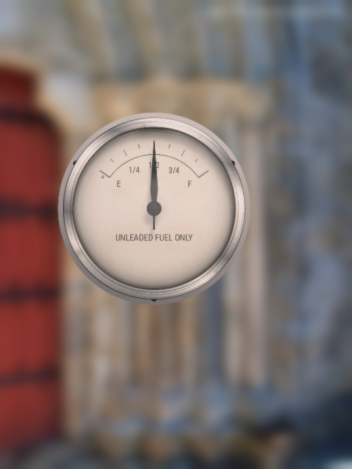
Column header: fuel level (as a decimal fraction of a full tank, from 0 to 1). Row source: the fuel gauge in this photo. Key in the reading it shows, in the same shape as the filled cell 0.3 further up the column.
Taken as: 0.5
